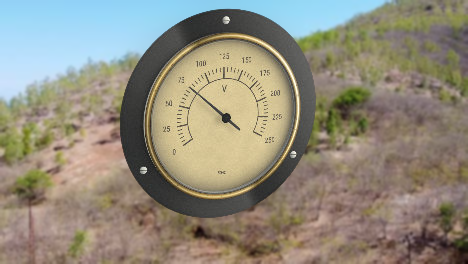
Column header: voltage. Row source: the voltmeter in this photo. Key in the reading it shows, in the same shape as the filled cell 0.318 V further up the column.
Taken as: 75 V
